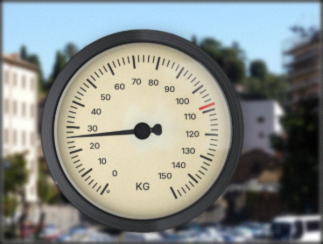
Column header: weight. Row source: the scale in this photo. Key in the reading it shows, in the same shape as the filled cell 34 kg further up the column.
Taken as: 26 kg
